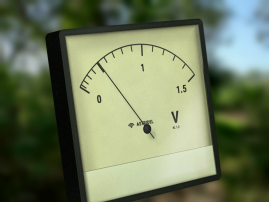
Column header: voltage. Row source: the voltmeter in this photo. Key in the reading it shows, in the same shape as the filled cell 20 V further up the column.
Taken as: 0.5 V
